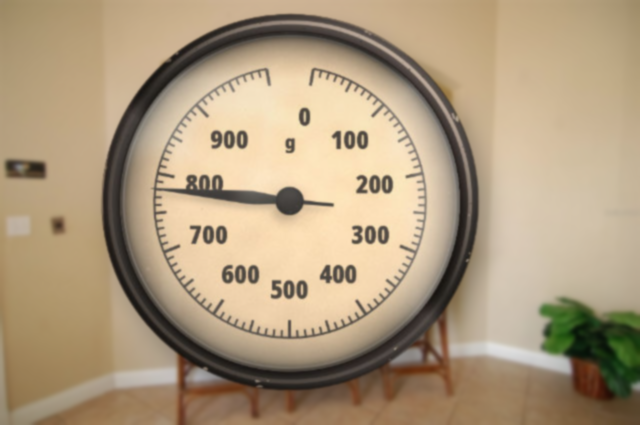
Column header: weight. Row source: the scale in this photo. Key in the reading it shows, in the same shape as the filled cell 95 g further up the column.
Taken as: 780 g
